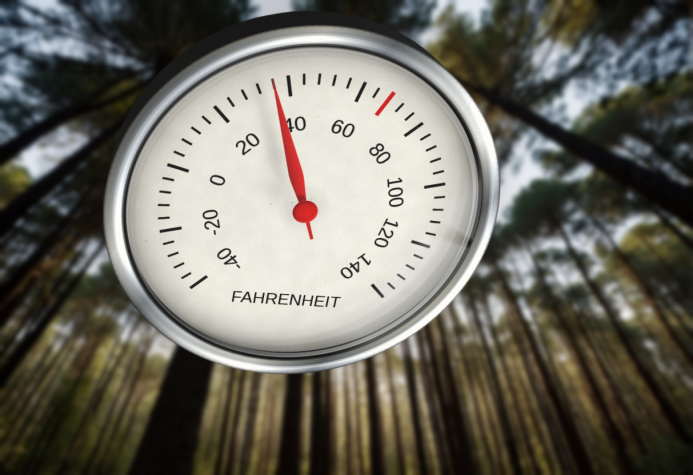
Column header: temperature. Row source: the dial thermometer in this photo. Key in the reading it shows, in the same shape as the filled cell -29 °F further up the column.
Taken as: 36 °F
